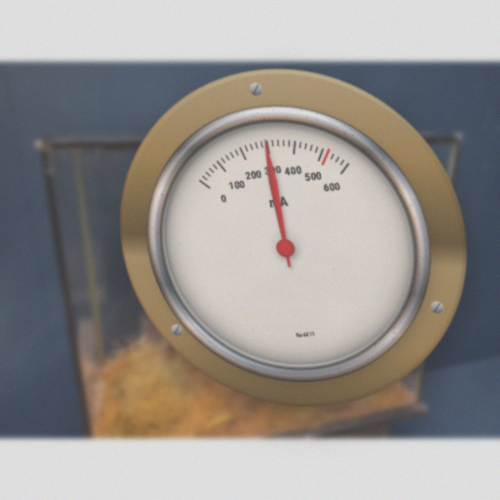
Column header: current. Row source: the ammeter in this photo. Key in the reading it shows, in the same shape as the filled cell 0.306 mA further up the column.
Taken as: 300 mA
